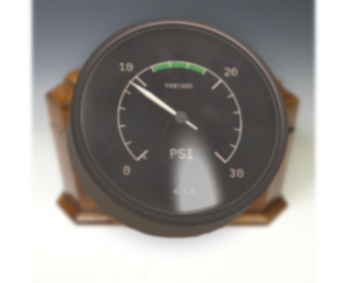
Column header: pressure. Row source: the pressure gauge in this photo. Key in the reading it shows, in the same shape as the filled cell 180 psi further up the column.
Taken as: 9 psi
